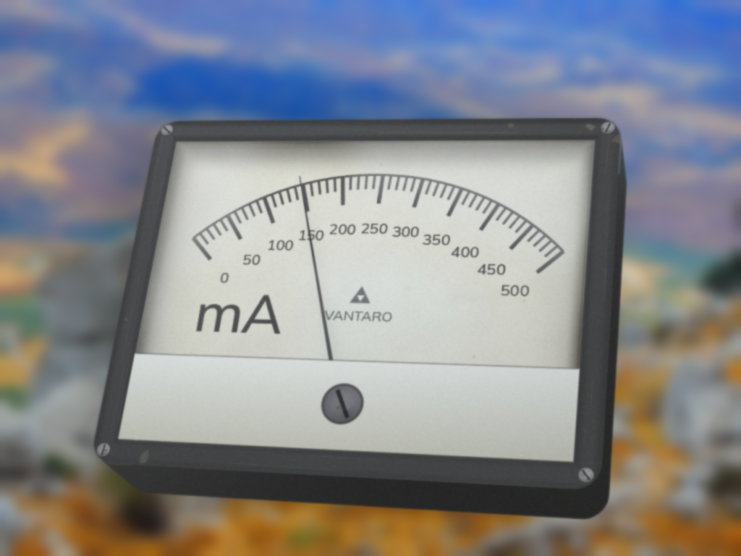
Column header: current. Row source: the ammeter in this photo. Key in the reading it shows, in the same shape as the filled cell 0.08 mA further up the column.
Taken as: 150 mA
